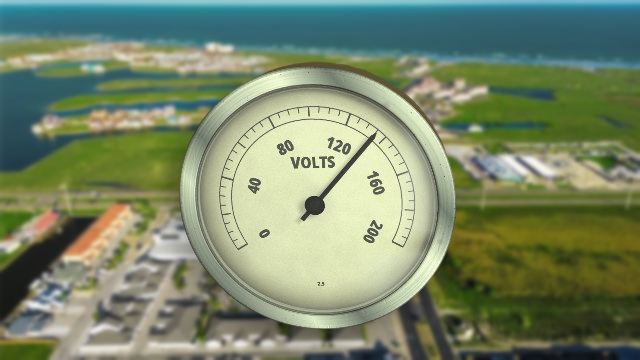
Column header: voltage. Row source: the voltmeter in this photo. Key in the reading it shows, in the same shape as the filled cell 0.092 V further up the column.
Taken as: 135 V
